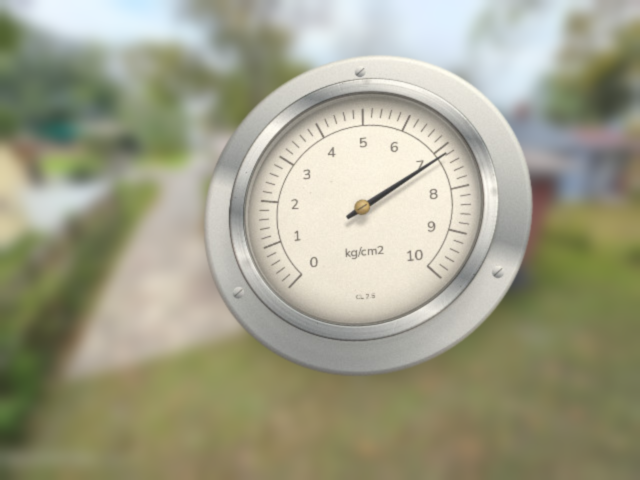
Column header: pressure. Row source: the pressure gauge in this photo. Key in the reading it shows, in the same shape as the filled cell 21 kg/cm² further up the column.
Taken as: 7.2 kg/cm²
